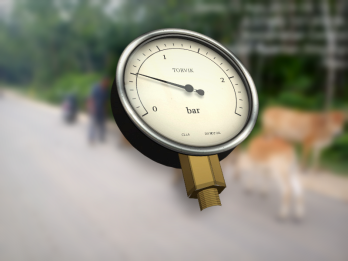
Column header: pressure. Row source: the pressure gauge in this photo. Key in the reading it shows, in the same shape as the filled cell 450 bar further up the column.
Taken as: 0.5 bar
